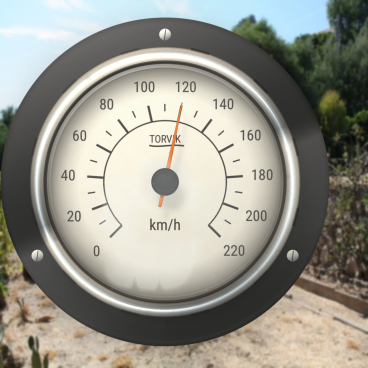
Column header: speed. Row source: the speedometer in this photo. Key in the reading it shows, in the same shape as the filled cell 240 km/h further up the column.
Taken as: 120 km/h
